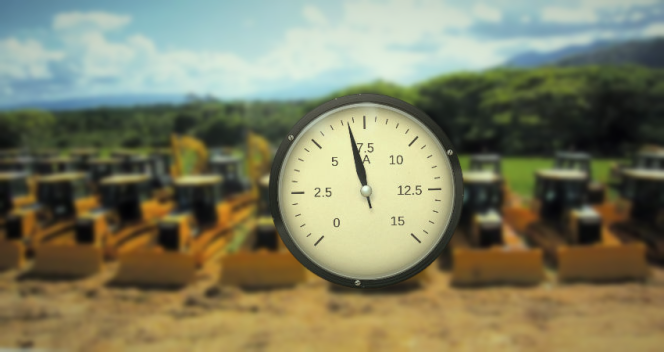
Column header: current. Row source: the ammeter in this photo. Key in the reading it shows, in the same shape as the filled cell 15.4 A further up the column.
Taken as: 6.75 A
